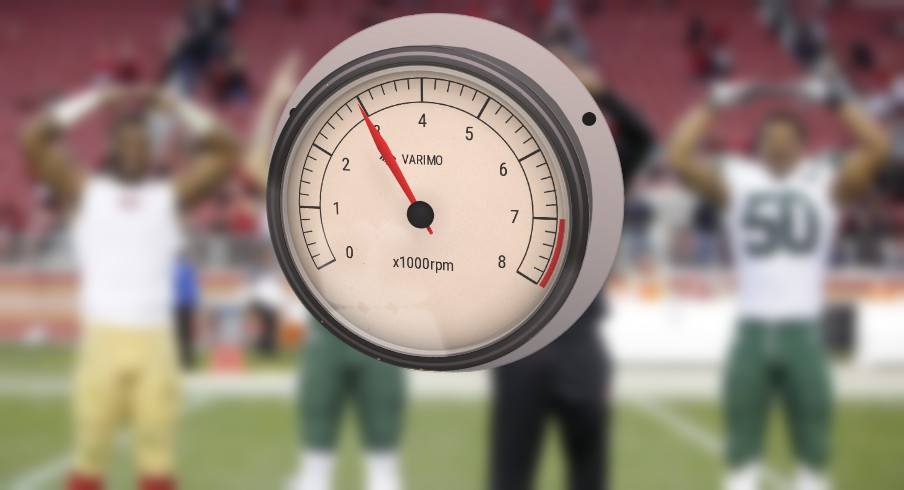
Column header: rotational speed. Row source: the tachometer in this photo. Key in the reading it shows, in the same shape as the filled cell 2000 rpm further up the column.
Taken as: 3000 rpm
